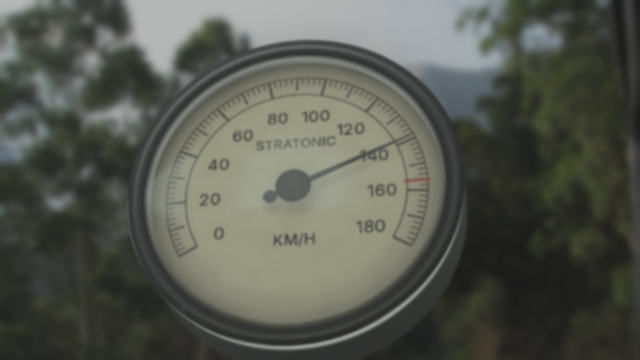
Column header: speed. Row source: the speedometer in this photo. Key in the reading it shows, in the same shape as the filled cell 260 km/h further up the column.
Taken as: 140 km/h
